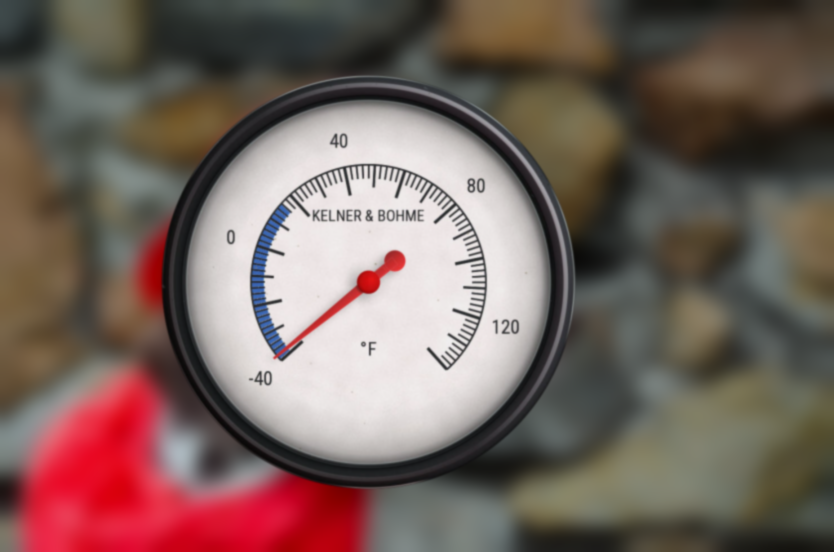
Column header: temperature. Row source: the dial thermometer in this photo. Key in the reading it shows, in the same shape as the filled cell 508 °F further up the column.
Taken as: -38 °F
